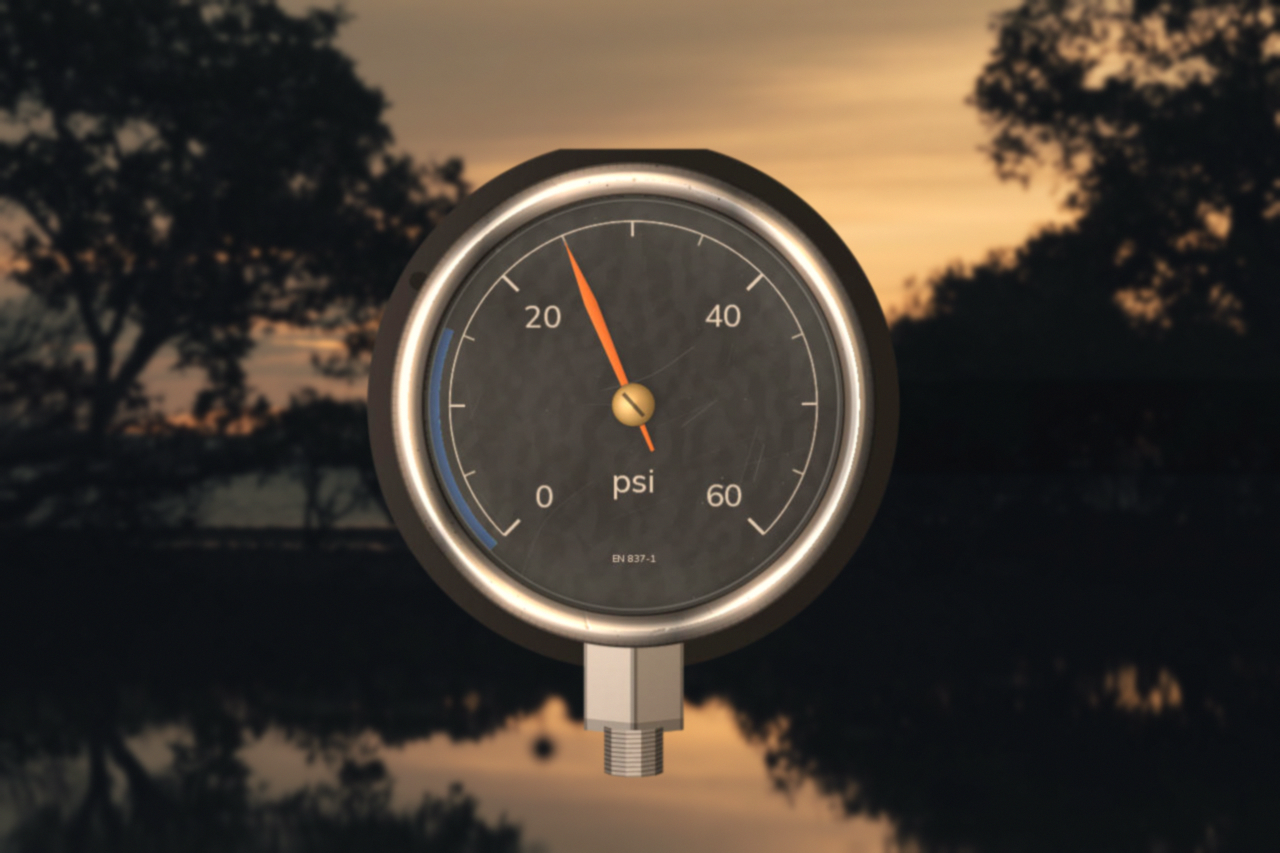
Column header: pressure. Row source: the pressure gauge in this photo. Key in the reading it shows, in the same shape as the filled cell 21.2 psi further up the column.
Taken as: 25 psi
